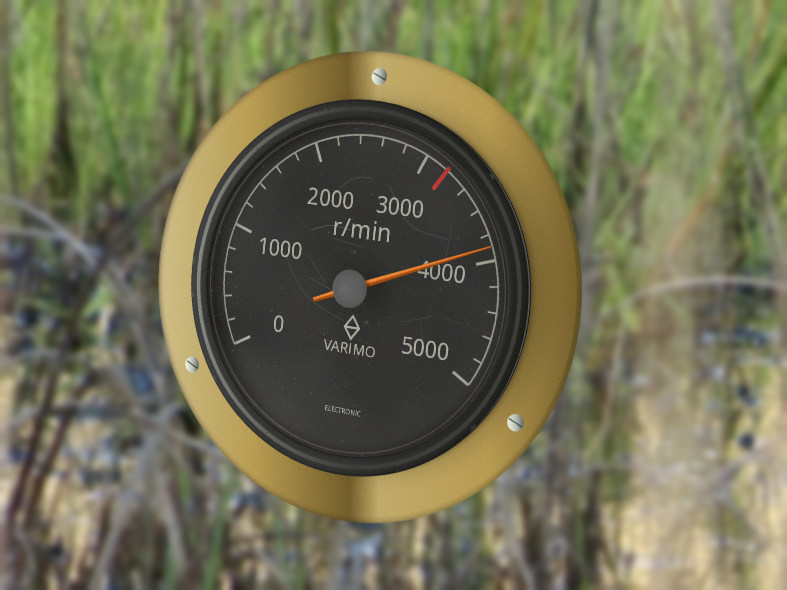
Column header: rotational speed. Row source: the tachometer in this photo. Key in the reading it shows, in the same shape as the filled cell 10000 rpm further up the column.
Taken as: 3900 rpm
